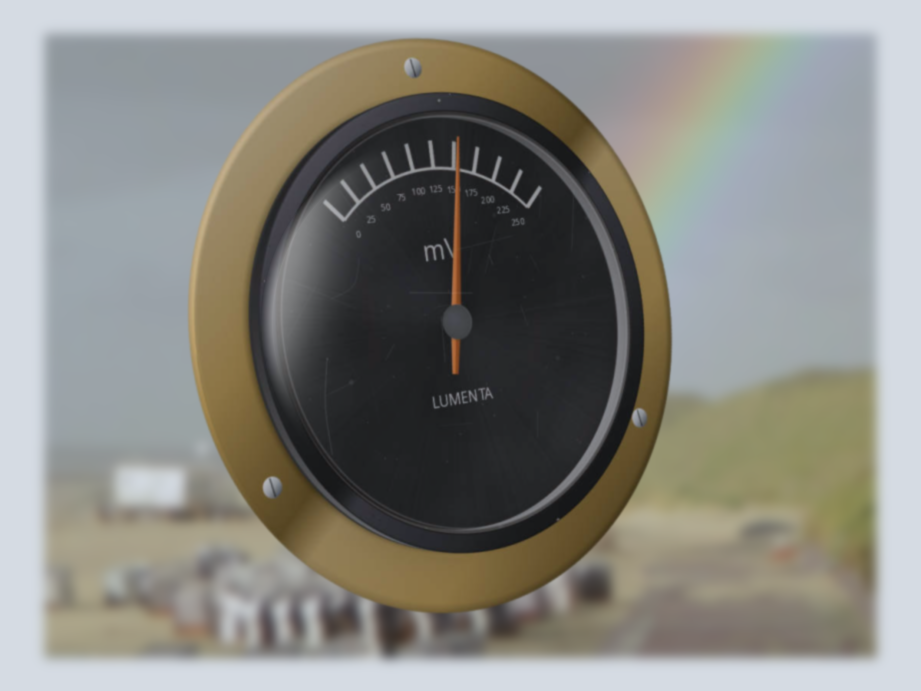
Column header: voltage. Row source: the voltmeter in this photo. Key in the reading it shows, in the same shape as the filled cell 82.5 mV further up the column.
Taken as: 150 mV
